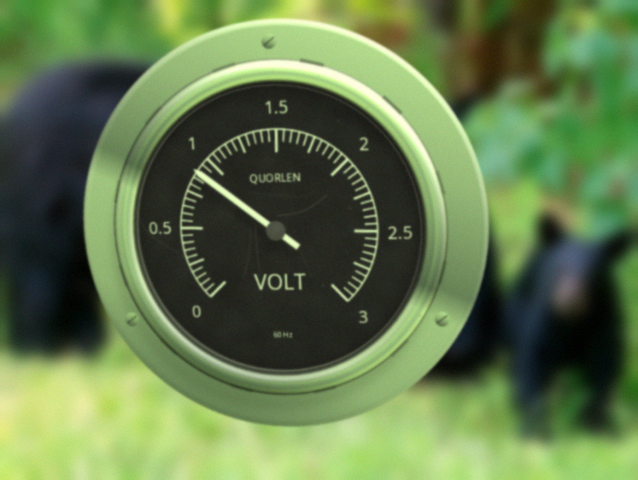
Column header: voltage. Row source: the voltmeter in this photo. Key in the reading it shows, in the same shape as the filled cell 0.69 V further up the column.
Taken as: 0.9 V
